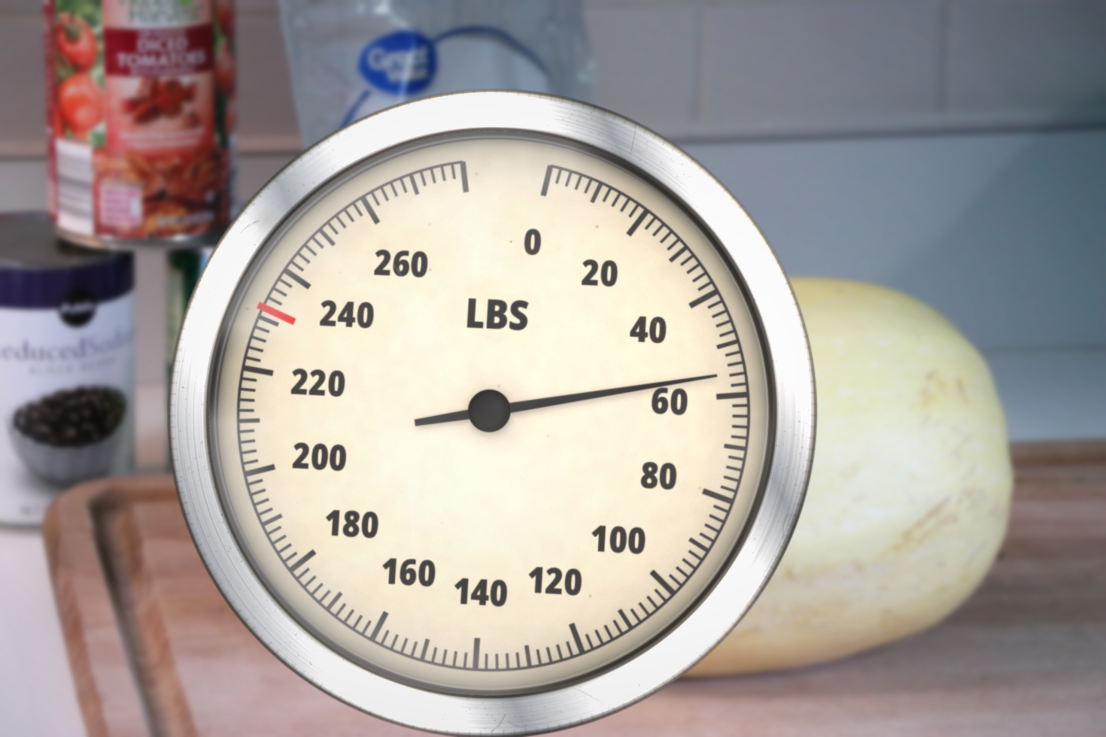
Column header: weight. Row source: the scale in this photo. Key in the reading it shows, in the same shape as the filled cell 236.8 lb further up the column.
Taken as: 56 lb
